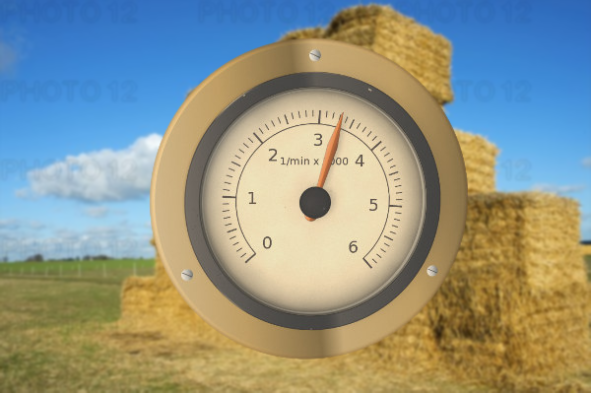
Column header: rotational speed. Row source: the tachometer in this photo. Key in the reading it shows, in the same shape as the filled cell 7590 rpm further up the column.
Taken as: 3300 rpm
